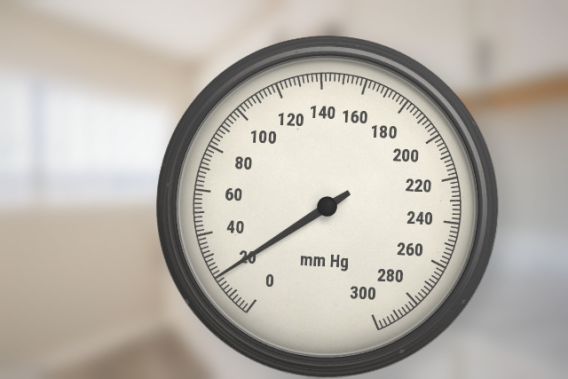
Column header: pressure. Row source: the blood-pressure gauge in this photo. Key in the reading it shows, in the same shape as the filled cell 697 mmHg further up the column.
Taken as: 20 mmHg
